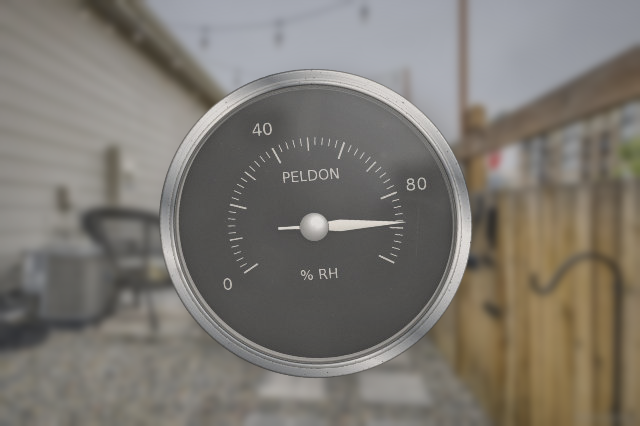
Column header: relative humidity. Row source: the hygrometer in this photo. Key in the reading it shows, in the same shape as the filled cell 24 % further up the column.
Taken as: 88 %
